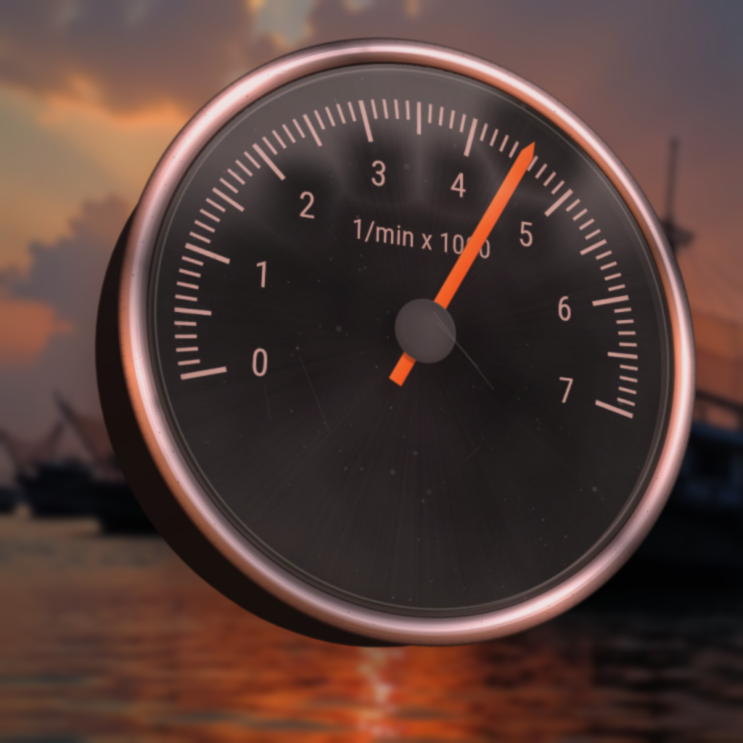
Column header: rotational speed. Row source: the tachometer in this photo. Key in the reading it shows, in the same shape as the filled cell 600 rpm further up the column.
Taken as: 4500 rpm
